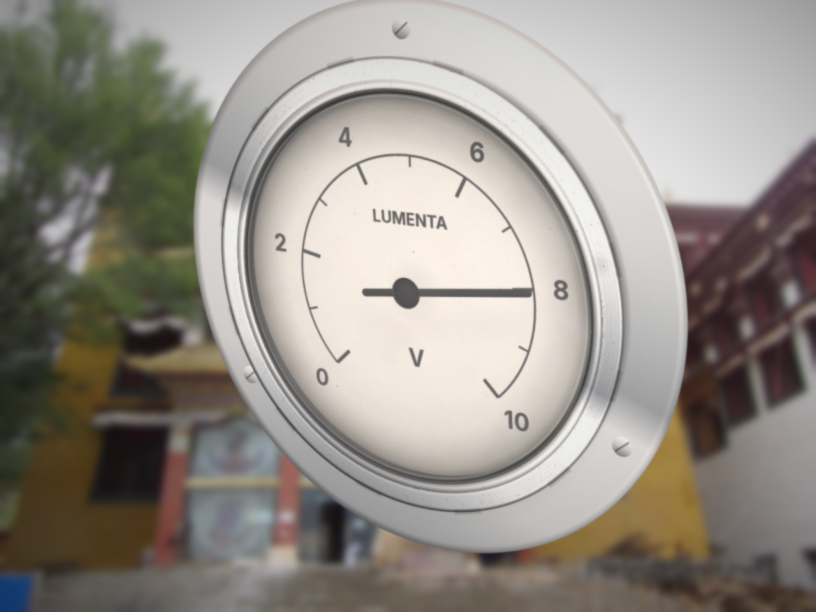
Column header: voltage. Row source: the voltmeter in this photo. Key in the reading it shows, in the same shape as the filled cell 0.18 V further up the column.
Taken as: 8 V
